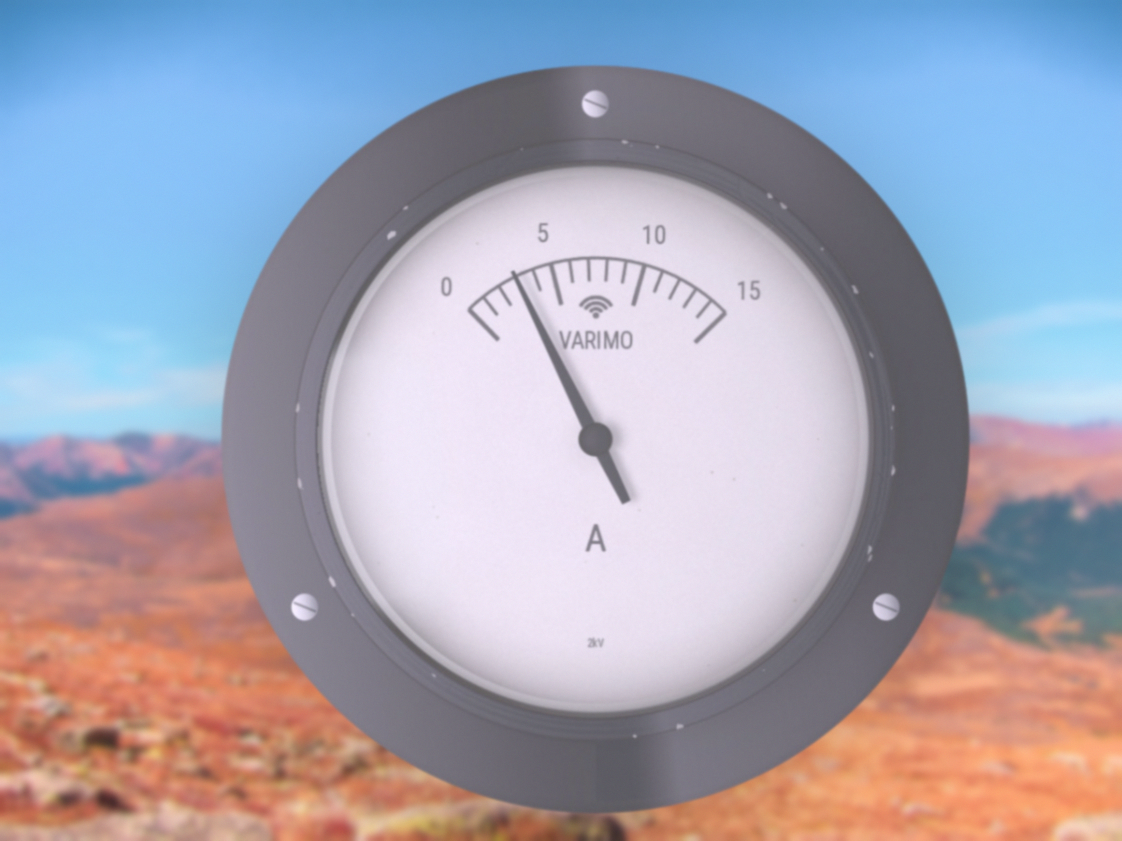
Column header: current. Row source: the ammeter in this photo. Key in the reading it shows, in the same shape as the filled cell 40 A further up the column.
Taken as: 3 A
